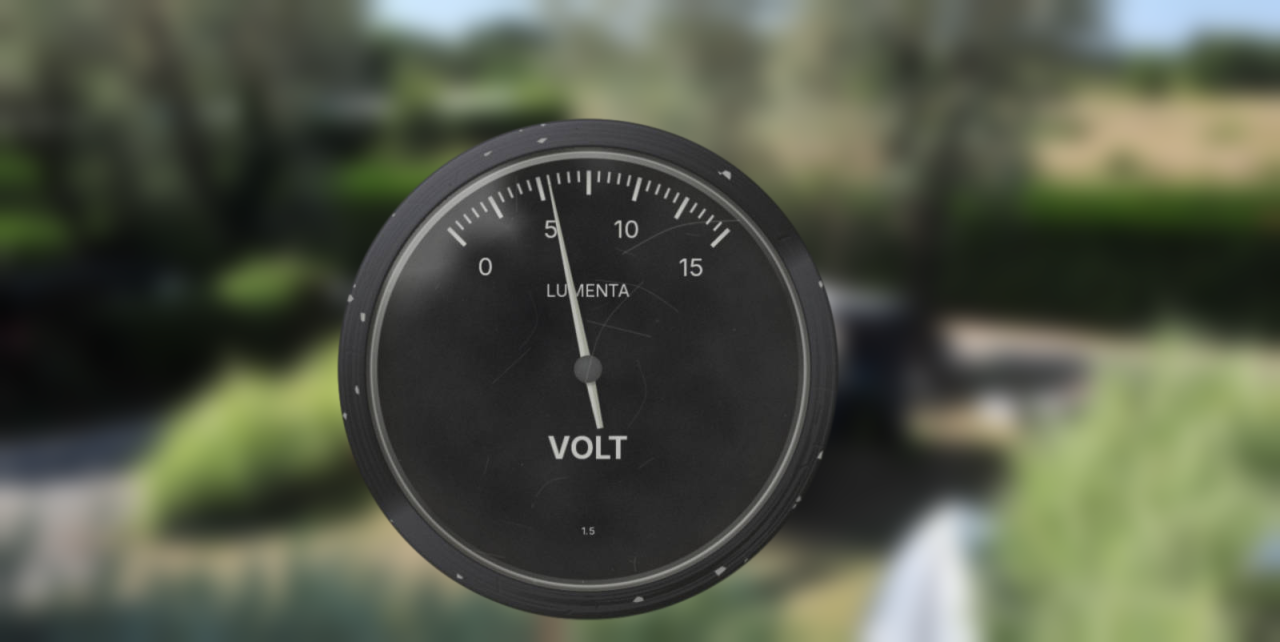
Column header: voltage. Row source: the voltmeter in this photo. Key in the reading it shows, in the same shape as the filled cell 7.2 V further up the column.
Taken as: 5.5 V
